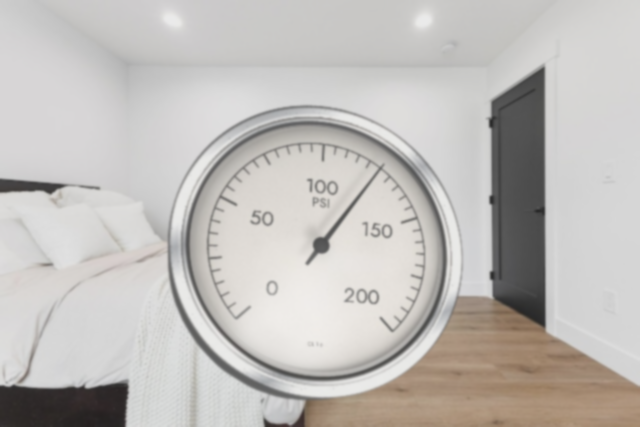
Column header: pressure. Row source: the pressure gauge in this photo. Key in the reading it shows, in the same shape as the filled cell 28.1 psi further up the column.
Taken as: 125 psi
